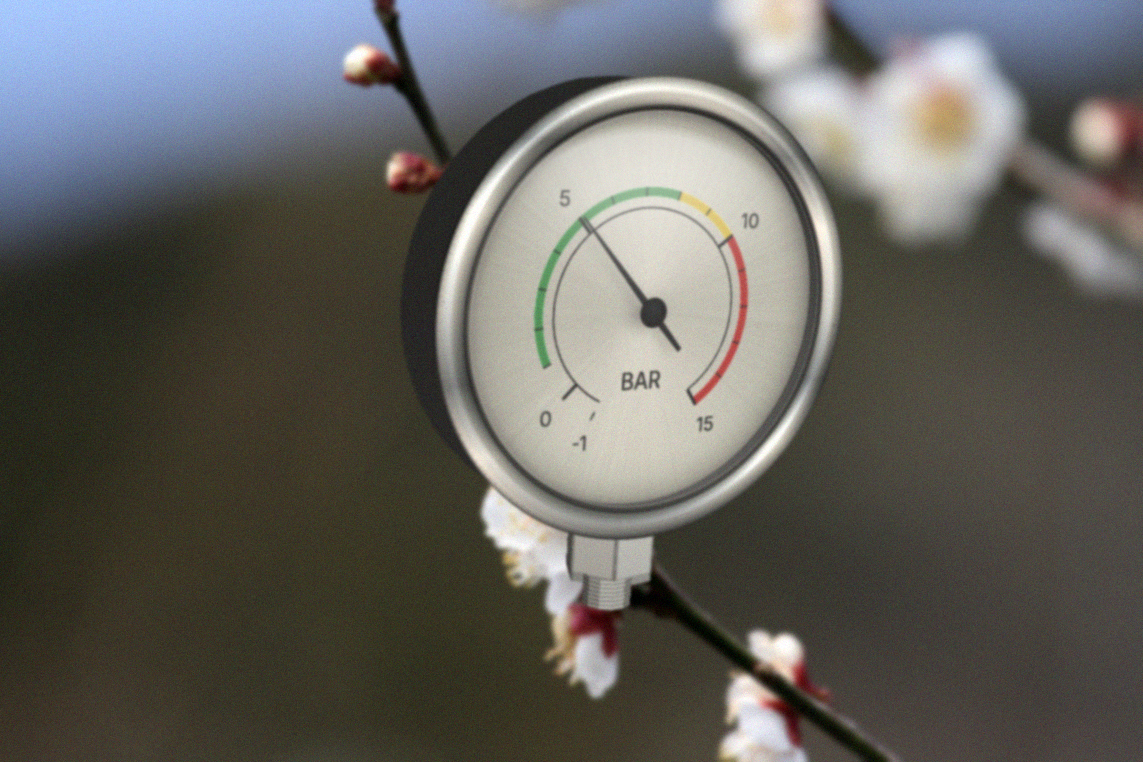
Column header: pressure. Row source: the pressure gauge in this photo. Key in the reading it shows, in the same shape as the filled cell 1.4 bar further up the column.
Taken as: 5 bar
